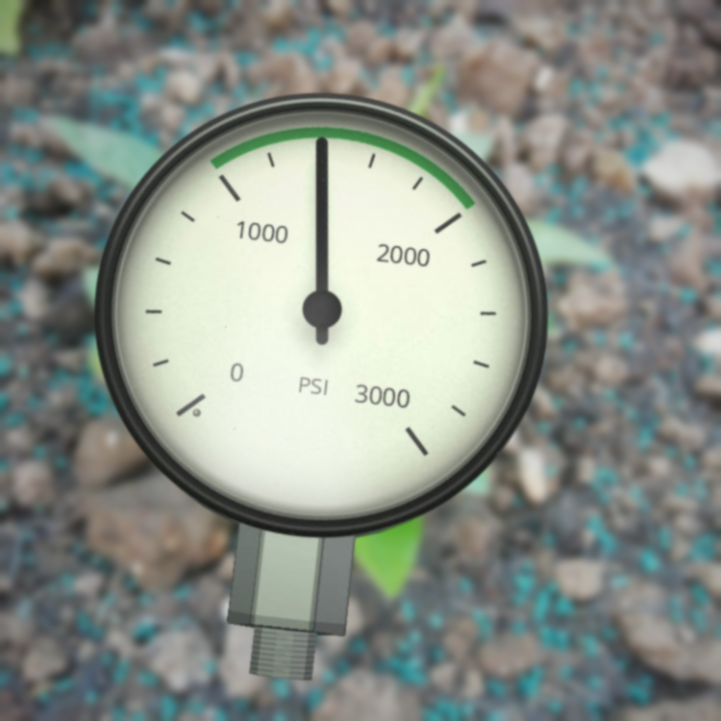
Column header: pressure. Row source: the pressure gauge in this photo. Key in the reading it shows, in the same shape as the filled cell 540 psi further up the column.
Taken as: 1400 psi
